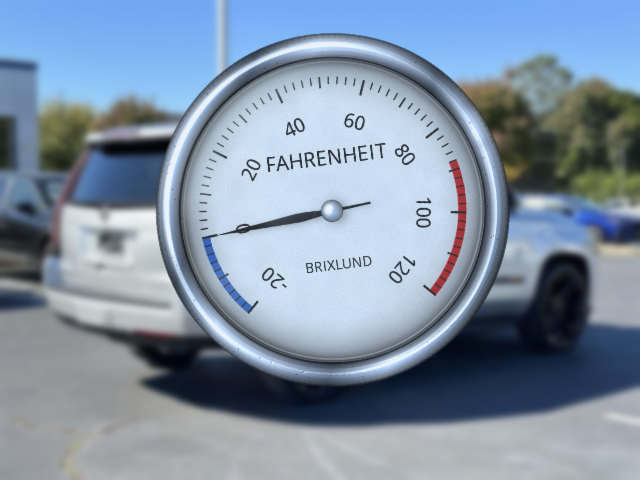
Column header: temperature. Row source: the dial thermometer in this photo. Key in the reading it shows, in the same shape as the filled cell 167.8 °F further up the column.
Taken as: 0 °F
